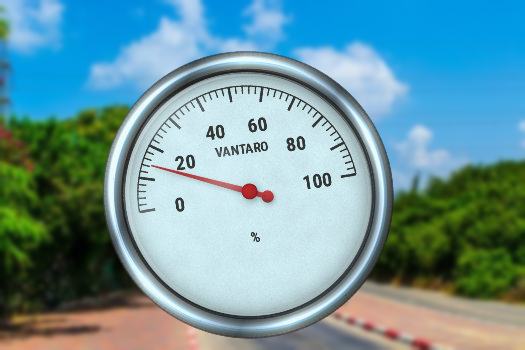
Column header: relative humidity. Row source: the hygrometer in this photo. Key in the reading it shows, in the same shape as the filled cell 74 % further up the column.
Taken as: 14 %
